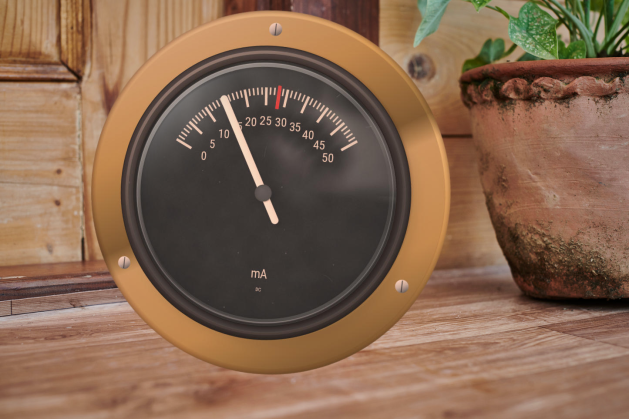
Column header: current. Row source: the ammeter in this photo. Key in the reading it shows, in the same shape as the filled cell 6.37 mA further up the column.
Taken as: 15 mA
